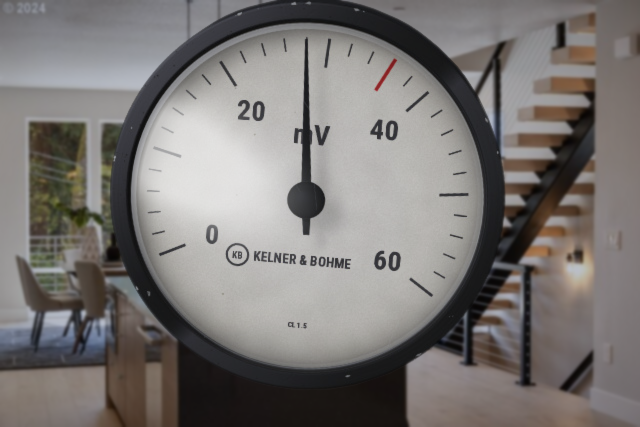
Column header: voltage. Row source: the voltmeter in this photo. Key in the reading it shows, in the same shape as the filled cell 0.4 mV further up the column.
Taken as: 28 mV
